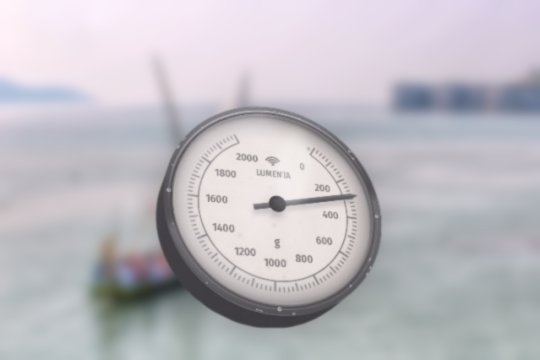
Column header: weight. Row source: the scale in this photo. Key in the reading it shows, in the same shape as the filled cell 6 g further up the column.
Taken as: 300 g
